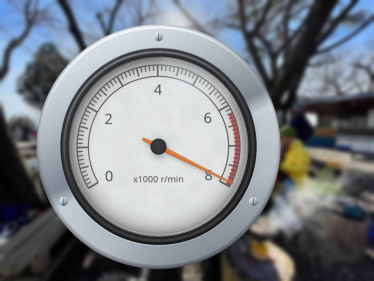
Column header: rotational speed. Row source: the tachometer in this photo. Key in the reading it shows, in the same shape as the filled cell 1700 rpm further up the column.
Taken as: 7900 rpm
